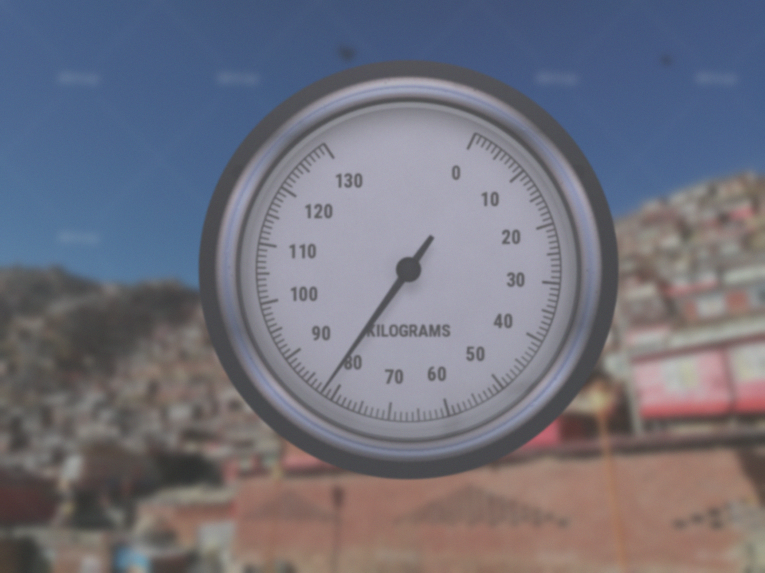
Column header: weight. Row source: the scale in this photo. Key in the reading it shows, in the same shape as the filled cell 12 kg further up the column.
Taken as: 82 kg
